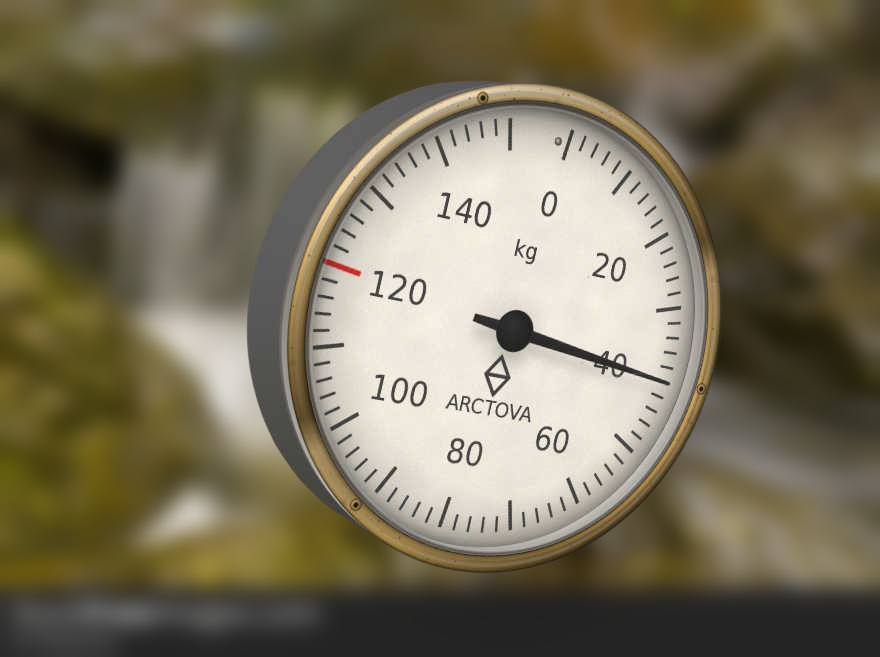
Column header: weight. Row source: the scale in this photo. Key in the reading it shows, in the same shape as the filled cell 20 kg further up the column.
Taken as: 40 kg
